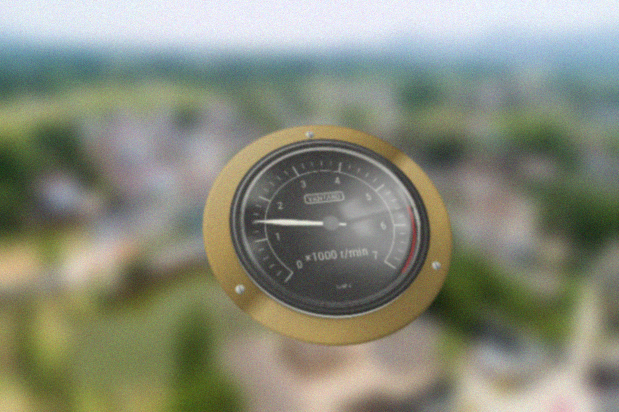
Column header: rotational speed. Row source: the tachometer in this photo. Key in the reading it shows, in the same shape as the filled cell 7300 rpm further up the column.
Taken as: 1400 rpm
